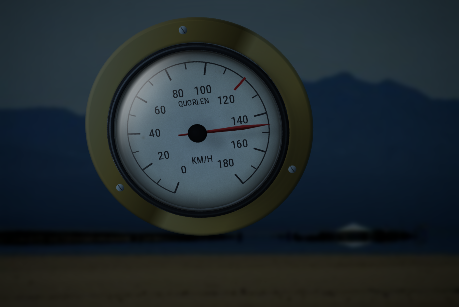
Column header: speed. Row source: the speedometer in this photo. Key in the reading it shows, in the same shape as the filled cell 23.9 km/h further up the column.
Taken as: 145 km/h
